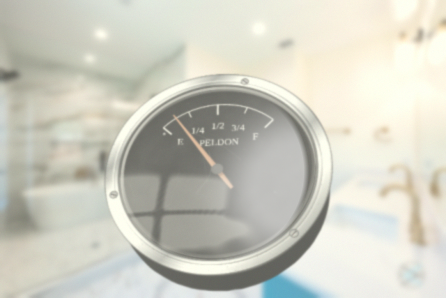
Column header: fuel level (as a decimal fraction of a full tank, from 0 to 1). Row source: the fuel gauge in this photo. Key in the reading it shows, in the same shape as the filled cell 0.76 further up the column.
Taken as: 0.125
